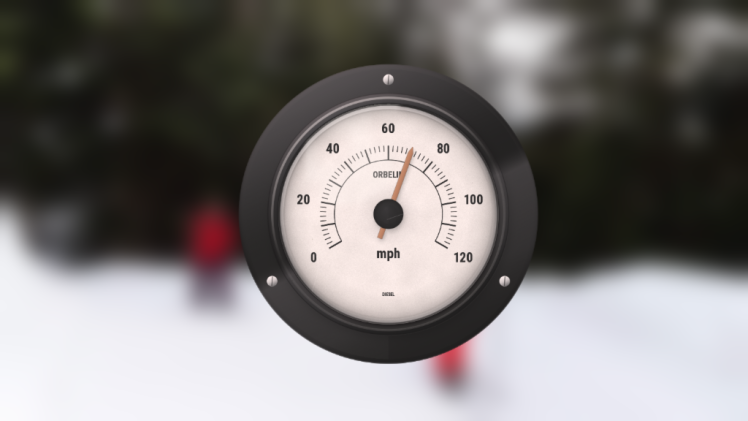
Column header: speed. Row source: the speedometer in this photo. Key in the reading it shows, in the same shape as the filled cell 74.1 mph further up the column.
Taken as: 70 mph
